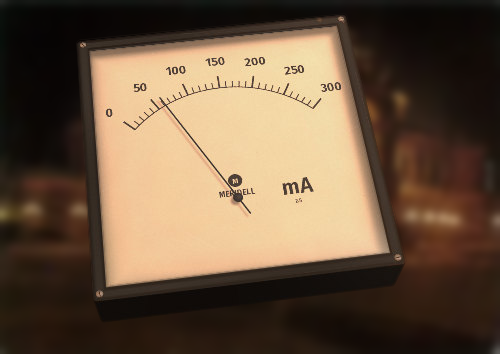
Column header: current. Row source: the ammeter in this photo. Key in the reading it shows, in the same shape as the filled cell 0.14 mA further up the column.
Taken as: 60 mA
